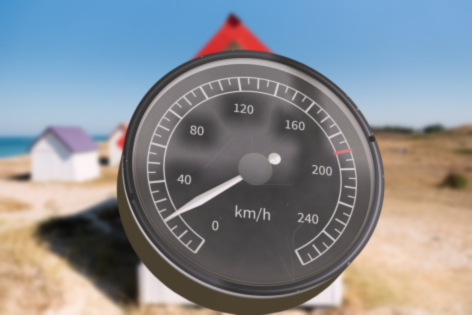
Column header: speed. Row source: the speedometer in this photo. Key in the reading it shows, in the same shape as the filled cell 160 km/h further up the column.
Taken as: 20 km/h
